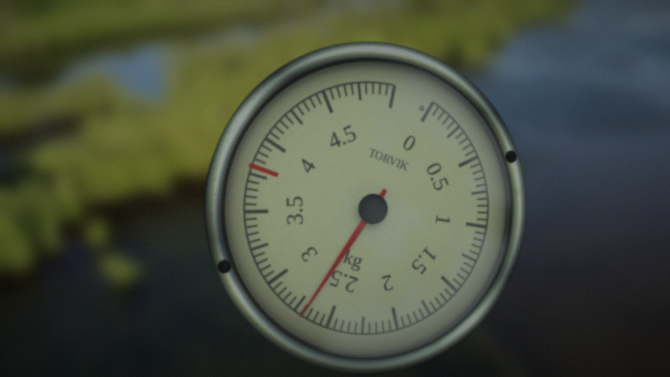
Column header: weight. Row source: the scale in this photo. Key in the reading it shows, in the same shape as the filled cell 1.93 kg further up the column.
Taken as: 2.7 kg
